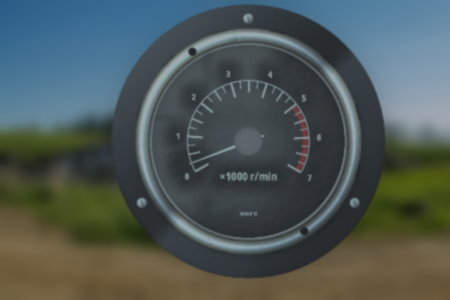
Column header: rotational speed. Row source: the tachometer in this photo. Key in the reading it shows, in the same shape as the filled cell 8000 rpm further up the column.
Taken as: 250 rpm
